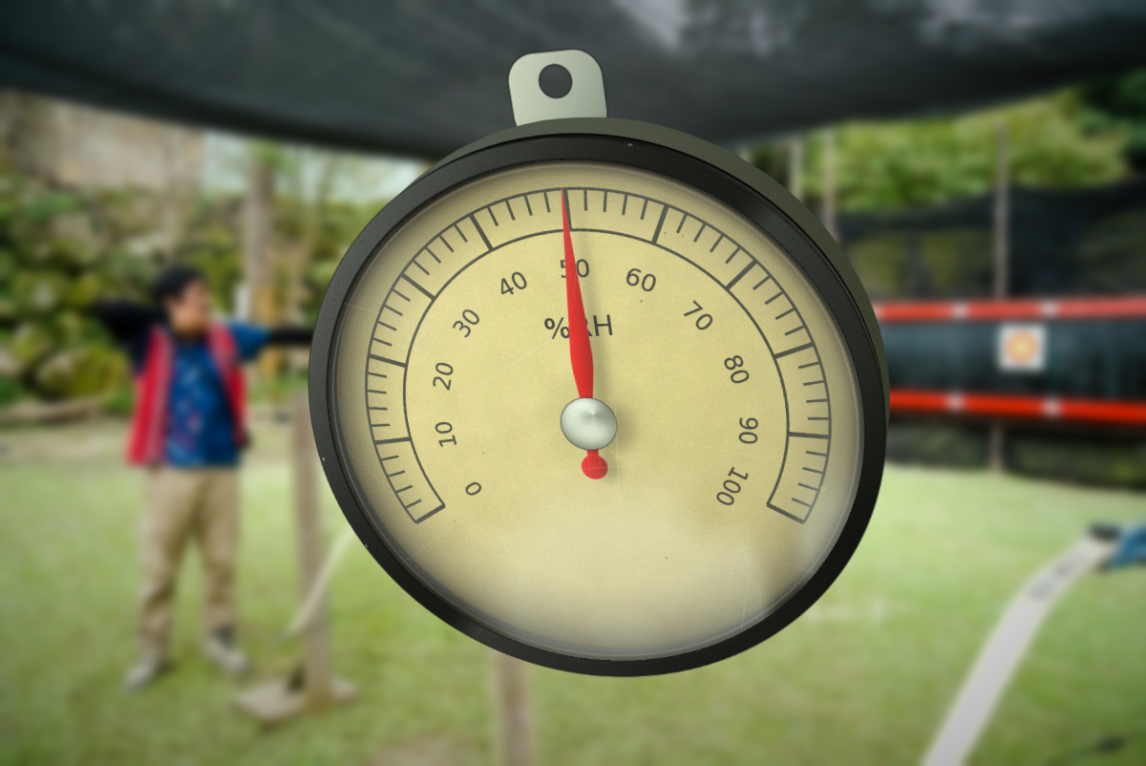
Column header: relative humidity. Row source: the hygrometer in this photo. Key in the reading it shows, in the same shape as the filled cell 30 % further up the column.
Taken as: 50 %
